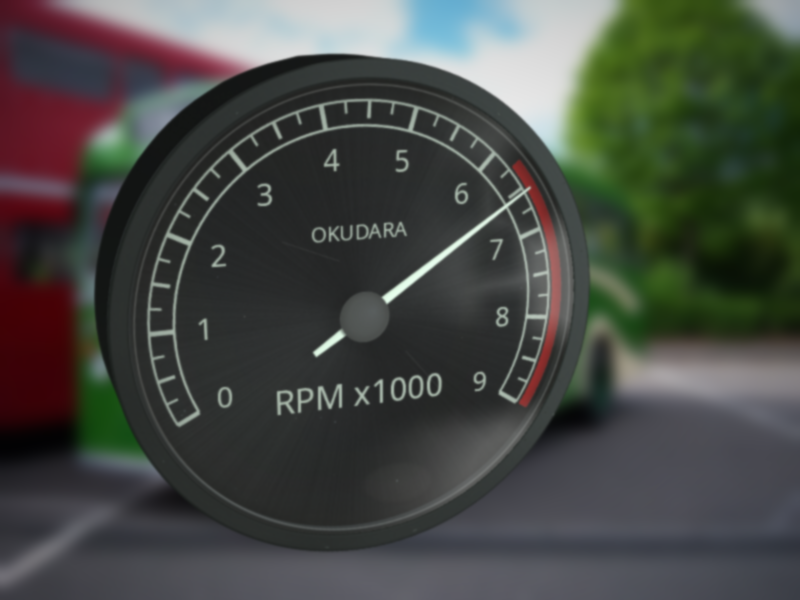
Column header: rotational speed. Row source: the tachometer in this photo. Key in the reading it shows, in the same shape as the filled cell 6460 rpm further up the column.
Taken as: 6500 rpm
